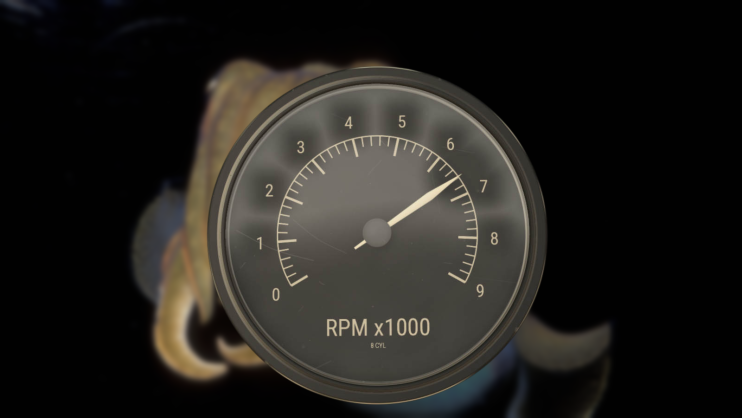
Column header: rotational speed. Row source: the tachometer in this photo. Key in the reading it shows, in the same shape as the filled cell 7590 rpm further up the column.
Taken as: 6600 rpm
